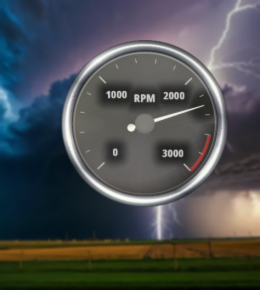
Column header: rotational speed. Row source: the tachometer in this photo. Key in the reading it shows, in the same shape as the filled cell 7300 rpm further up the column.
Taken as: 2300 rpm
